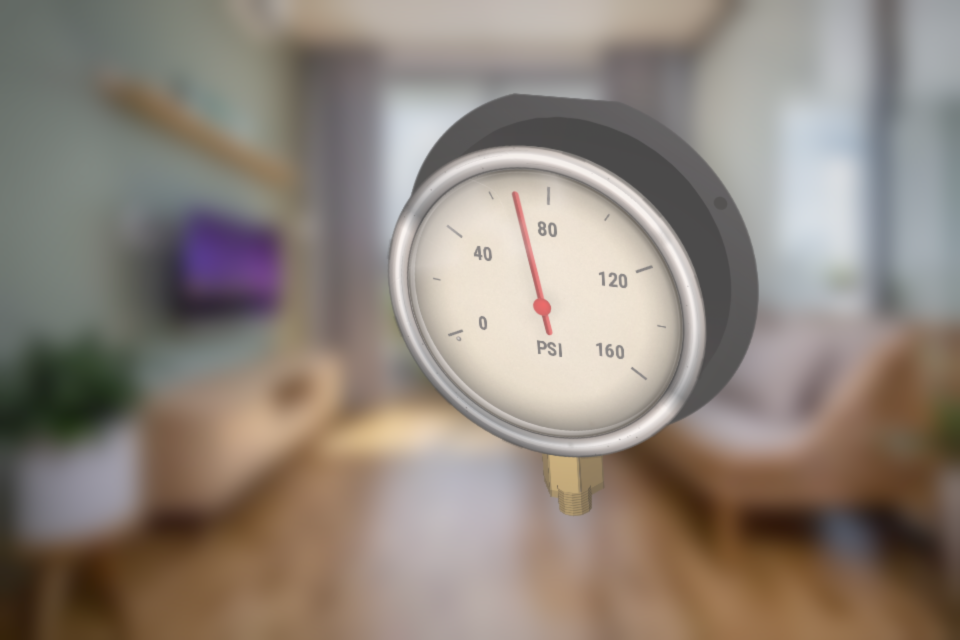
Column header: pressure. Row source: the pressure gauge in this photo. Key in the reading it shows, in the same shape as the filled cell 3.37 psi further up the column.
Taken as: 70 psi
